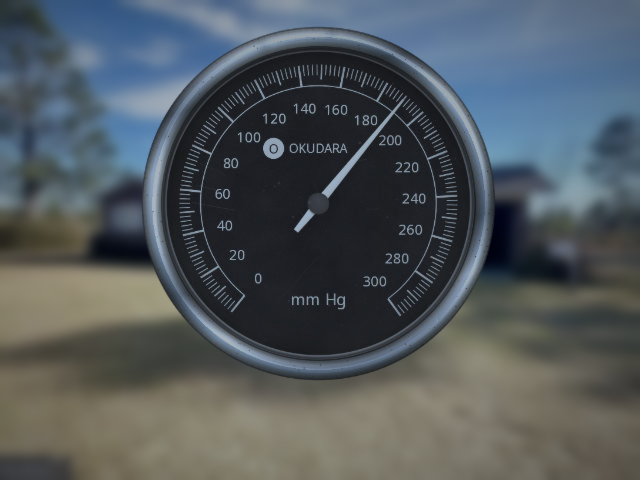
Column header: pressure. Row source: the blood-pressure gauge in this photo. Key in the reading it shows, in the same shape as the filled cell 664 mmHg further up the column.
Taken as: 190 mmHg
